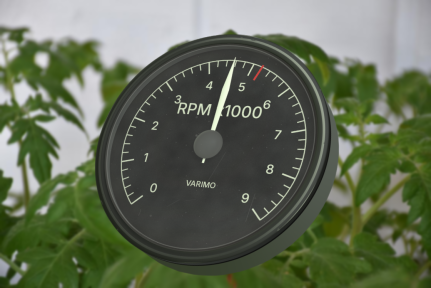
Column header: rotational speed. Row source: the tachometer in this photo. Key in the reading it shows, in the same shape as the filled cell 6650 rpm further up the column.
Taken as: 4600 rpm
